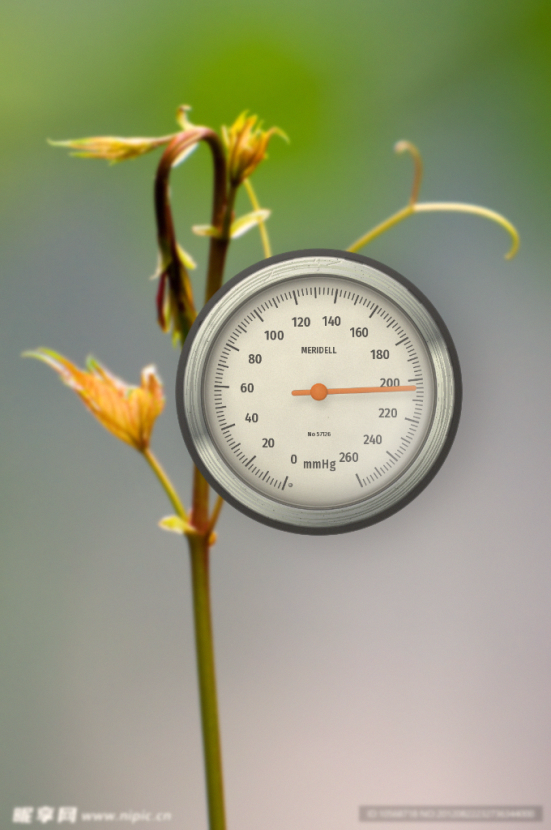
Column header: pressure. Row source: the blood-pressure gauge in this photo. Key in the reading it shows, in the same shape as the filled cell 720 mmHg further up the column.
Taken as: 204 mmHg
